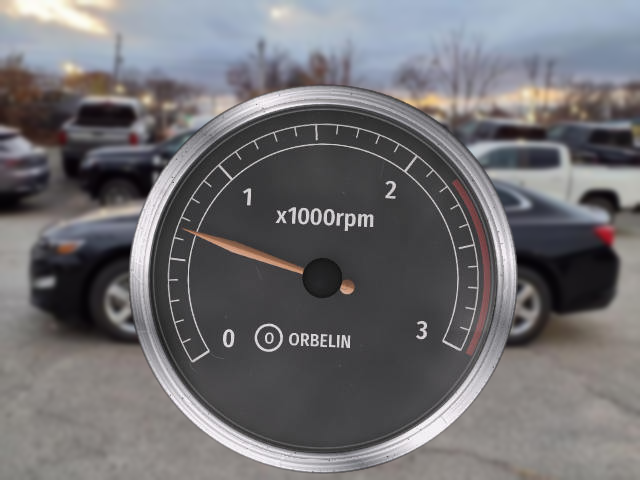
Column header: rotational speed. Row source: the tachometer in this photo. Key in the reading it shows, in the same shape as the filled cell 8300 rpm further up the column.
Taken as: 650 rpm
